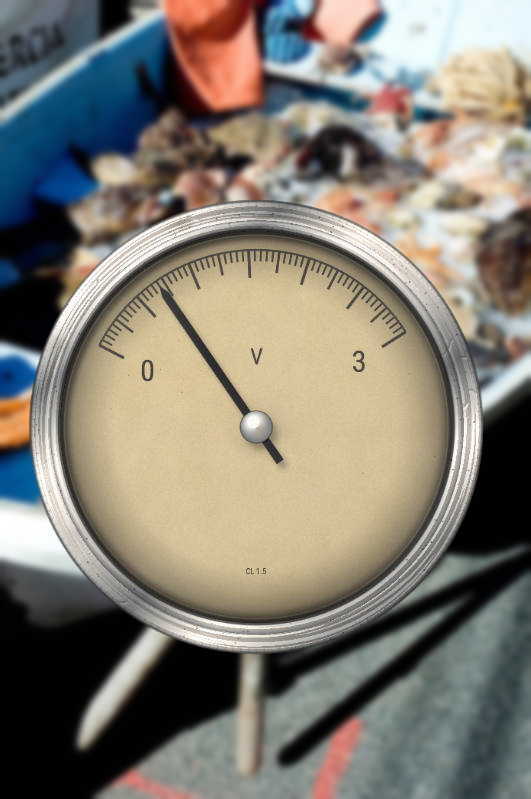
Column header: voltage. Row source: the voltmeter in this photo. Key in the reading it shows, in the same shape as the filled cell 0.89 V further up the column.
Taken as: 0.7 V
